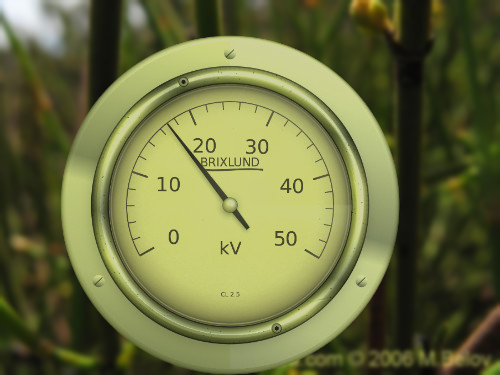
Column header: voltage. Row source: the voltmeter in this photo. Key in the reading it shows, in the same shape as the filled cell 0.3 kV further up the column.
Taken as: 17 kV
